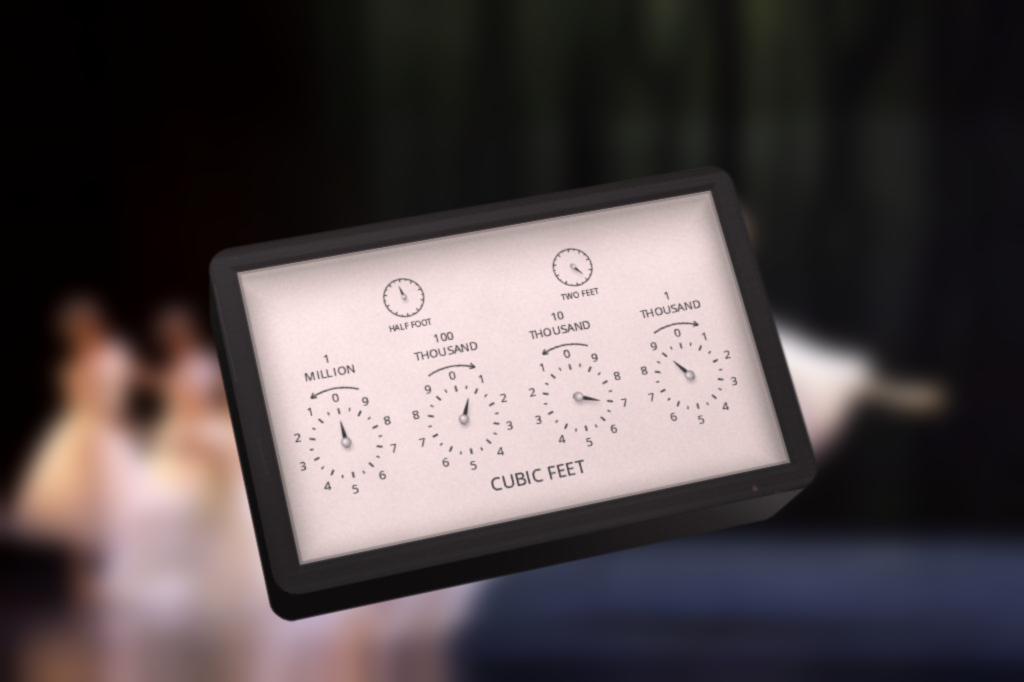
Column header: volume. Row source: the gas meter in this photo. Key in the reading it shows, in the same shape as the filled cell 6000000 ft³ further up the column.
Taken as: 6900 ft³
